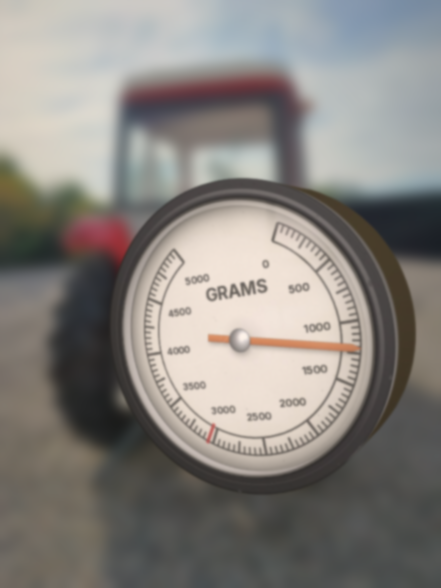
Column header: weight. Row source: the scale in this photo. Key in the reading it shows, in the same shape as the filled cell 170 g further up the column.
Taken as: 1200 g
